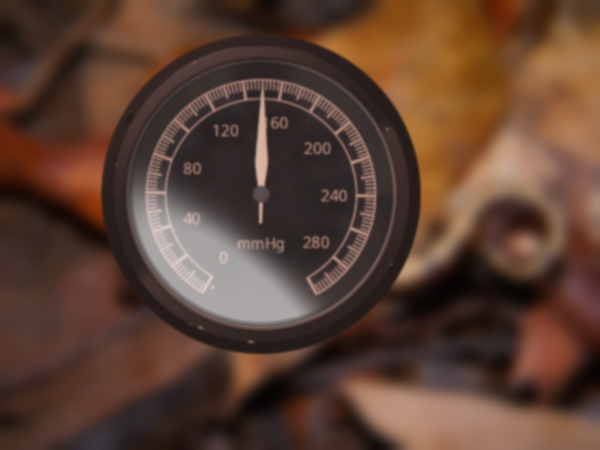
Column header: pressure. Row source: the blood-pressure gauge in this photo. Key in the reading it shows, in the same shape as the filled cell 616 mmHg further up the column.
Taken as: 150 mmHg
